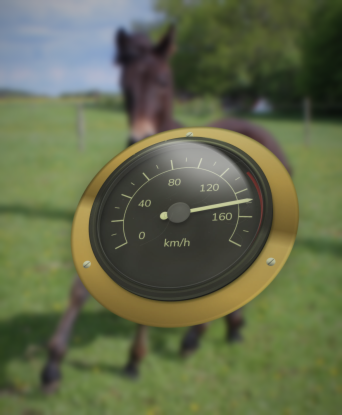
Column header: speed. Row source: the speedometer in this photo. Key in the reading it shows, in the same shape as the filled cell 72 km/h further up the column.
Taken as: 150 km/h
